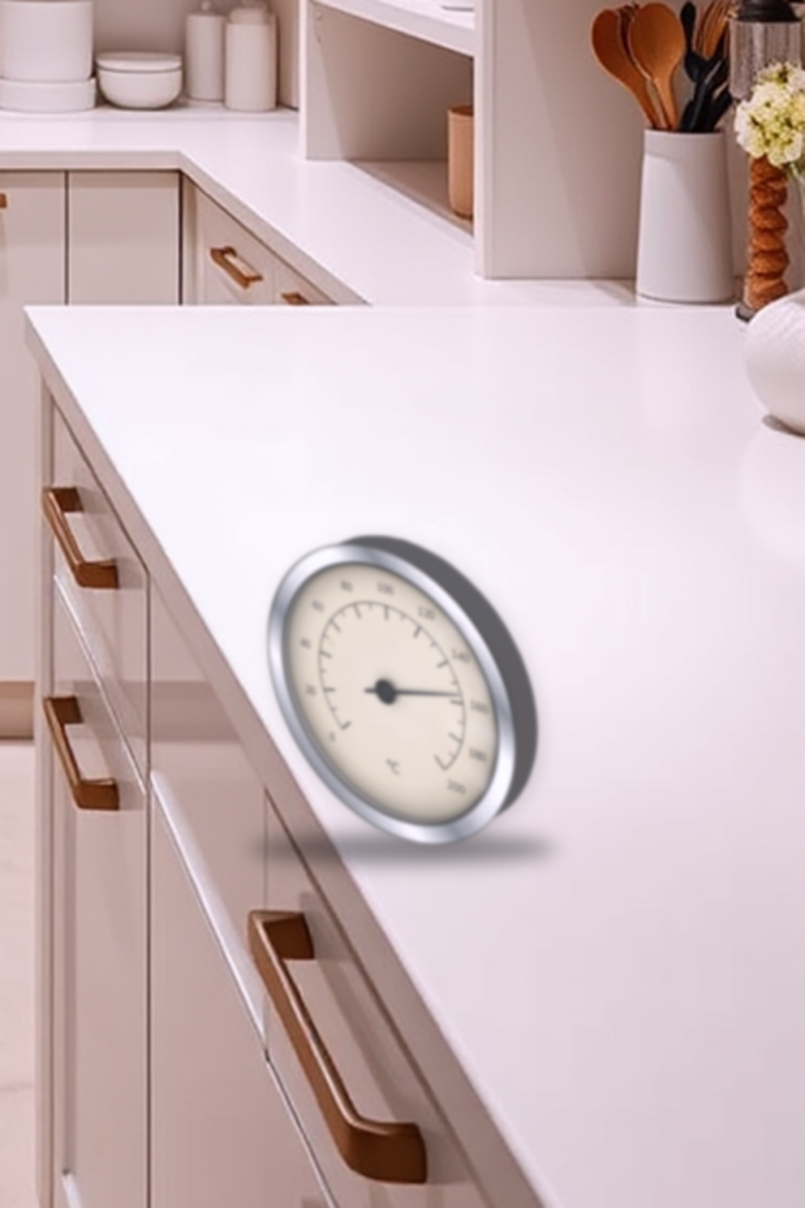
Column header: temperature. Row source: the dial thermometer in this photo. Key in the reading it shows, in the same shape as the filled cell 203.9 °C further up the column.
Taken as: 155 °C
